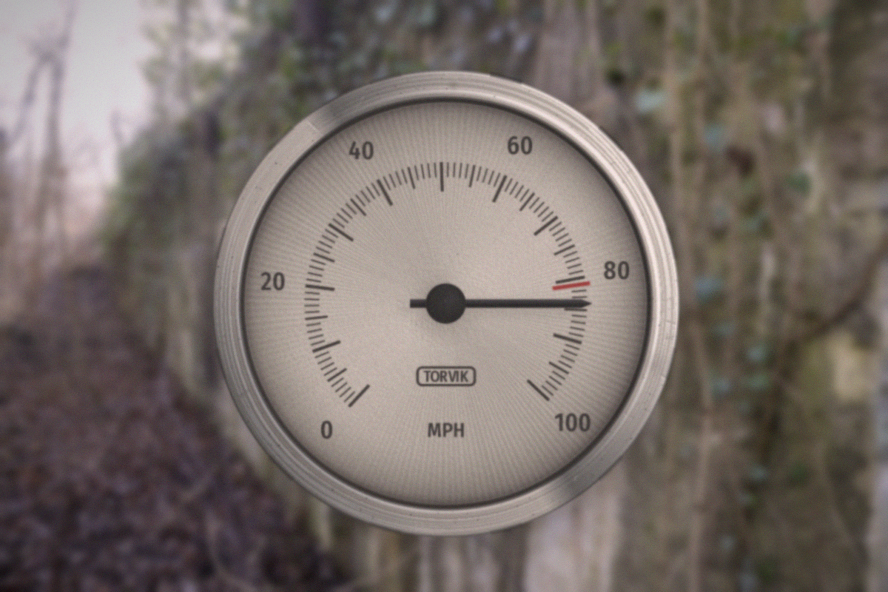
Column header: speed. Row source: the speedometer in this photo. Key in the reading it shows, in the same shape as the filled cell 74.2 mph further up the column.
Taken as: 84 mph
